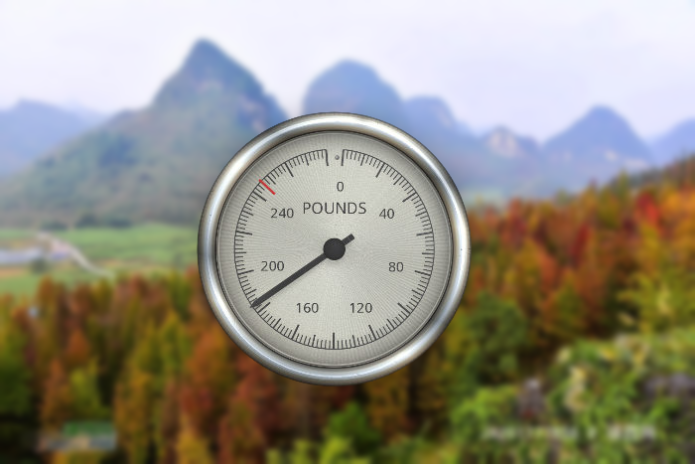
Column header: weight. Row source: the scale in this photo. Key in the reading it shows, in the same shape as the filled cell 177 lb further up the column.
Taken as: 184 lb
